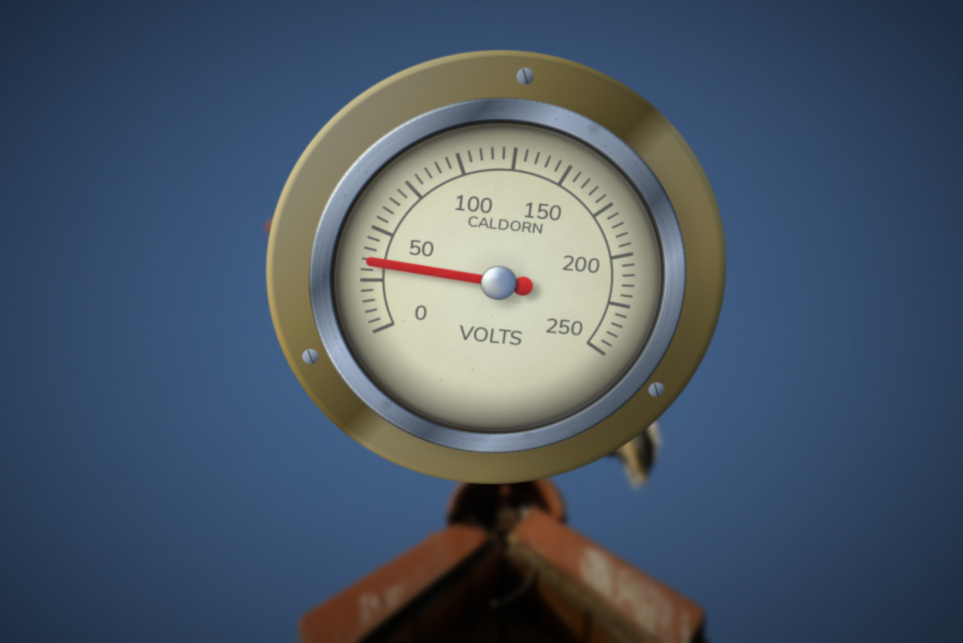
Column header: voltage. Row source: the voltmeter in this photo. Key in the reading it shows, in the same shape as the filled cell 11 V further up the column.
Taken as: 35 V
